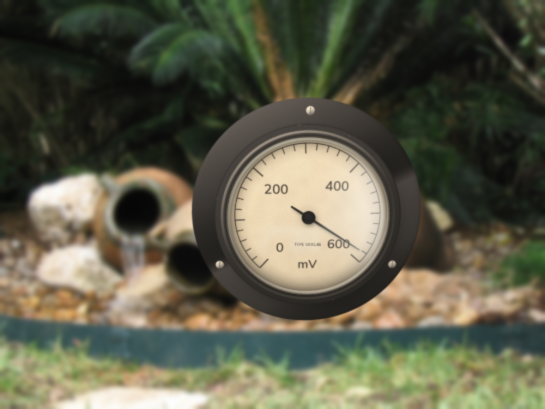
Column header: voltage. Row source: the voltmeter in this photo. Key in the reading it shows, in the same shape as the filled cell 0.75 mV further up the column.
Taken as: 580 mV
